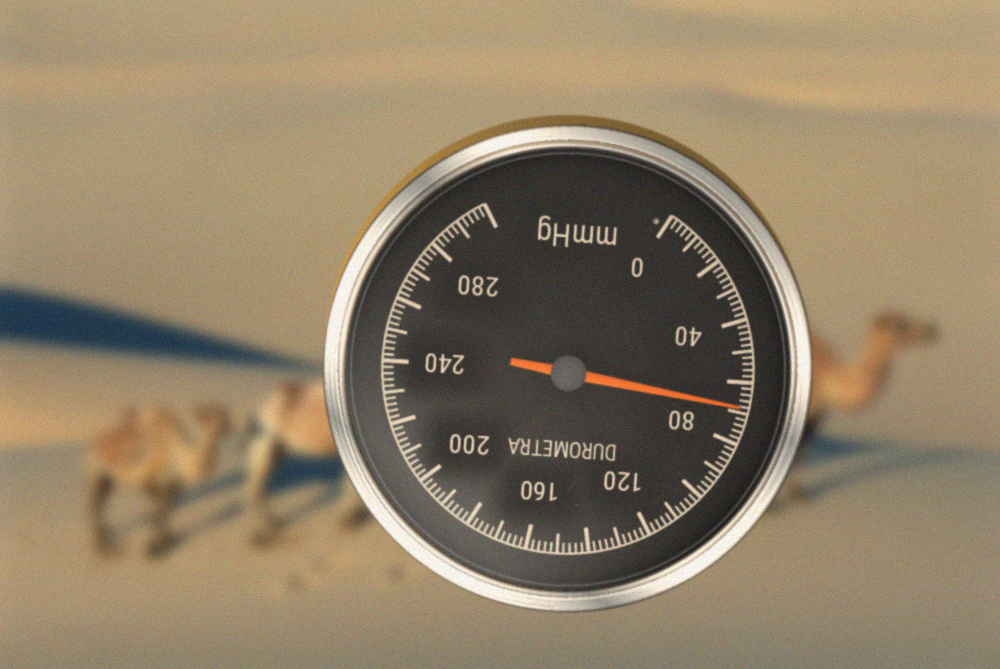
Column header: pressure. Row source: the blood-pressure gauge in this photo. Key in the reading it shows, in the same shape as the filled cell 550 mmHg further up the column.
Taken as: 68 mmHg
